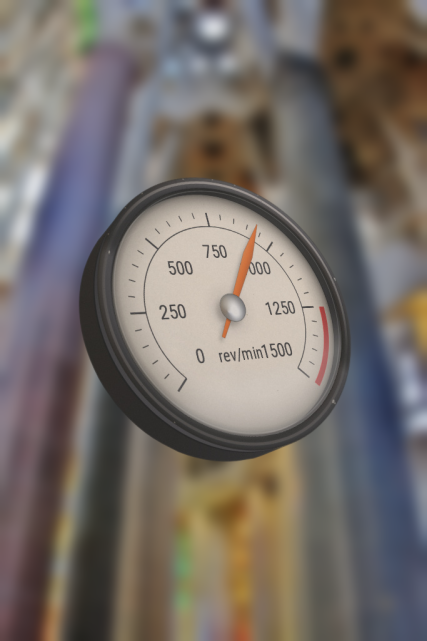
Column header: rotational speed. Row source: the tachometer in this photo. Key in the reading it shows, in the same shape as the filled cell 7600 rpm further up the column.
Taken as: 925 rpm
